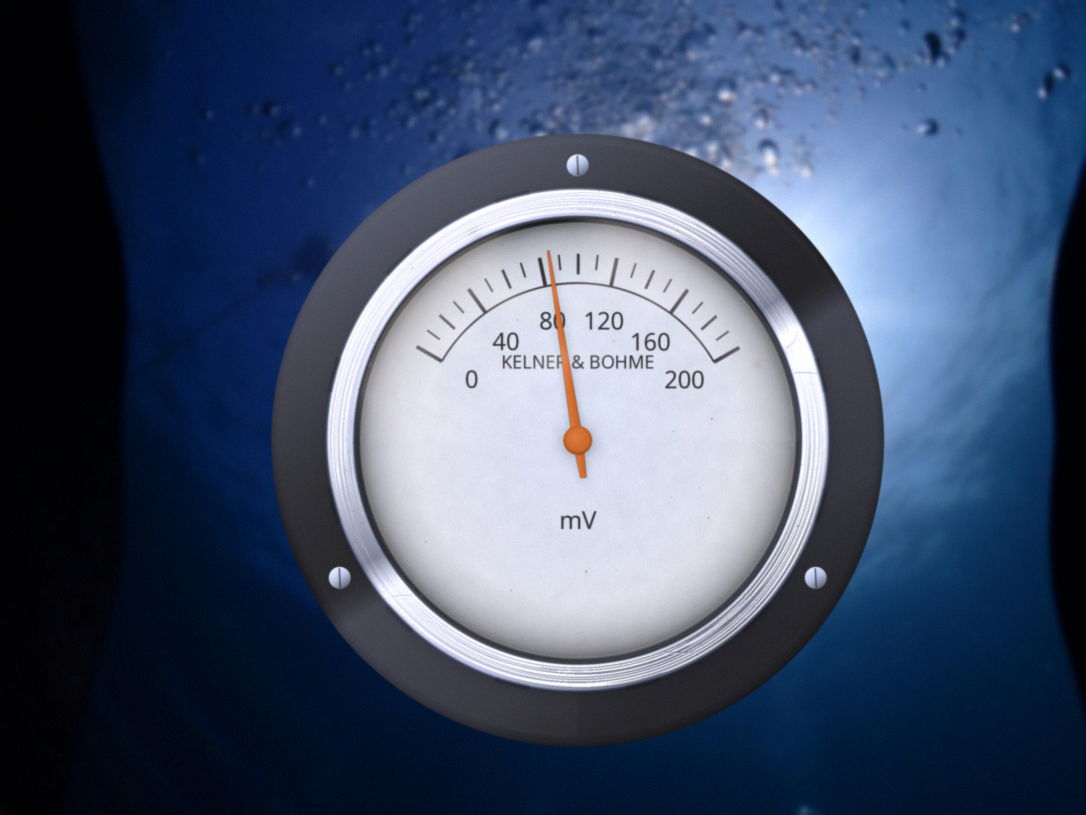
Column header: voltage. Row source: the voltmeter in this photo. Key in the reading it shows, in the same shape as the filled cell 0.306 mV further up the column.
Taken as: 85 mV
